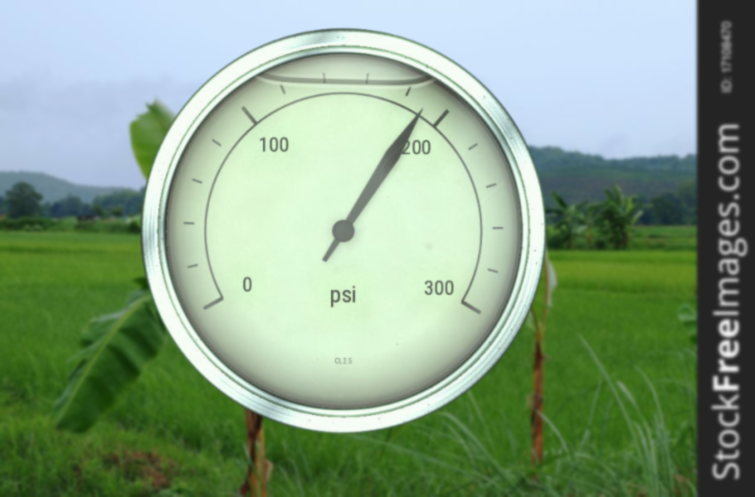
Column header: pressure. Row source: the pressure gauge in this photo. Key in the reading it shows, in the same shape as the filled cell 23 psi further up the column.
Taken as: 190 psi
